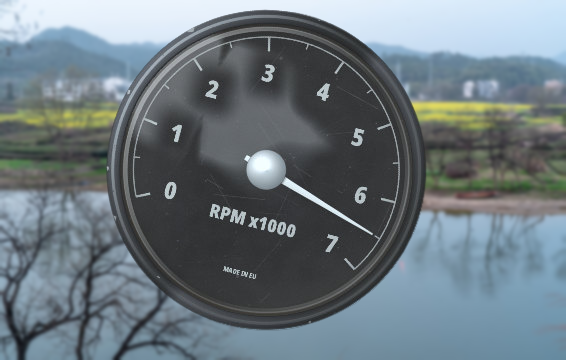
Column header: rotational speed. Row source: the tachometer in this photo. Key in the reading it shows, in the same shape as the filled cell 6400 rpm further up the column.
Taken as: 6500 rpm
